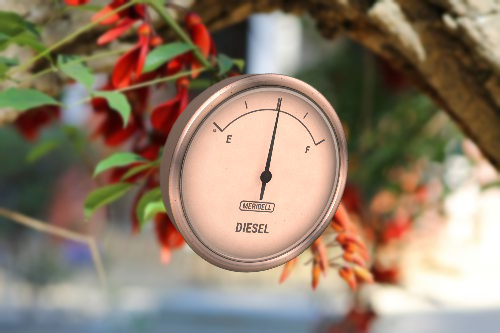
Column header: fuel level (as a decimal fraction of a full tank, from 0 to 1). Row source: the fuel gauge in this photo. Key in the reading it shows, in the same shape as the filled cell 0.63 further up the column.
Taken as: 0.5
